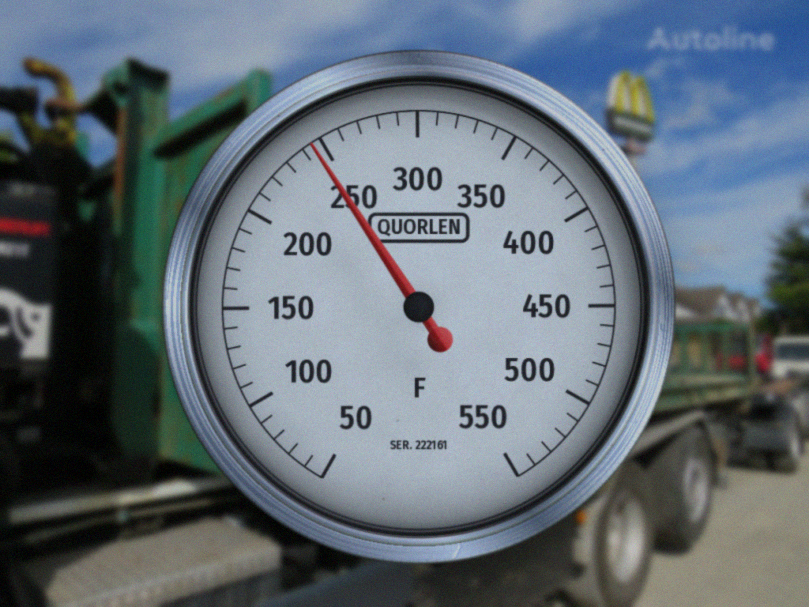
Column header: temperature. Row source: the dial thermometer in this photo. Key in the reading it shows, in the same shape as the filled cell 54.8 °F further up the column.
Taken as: 245 °F
